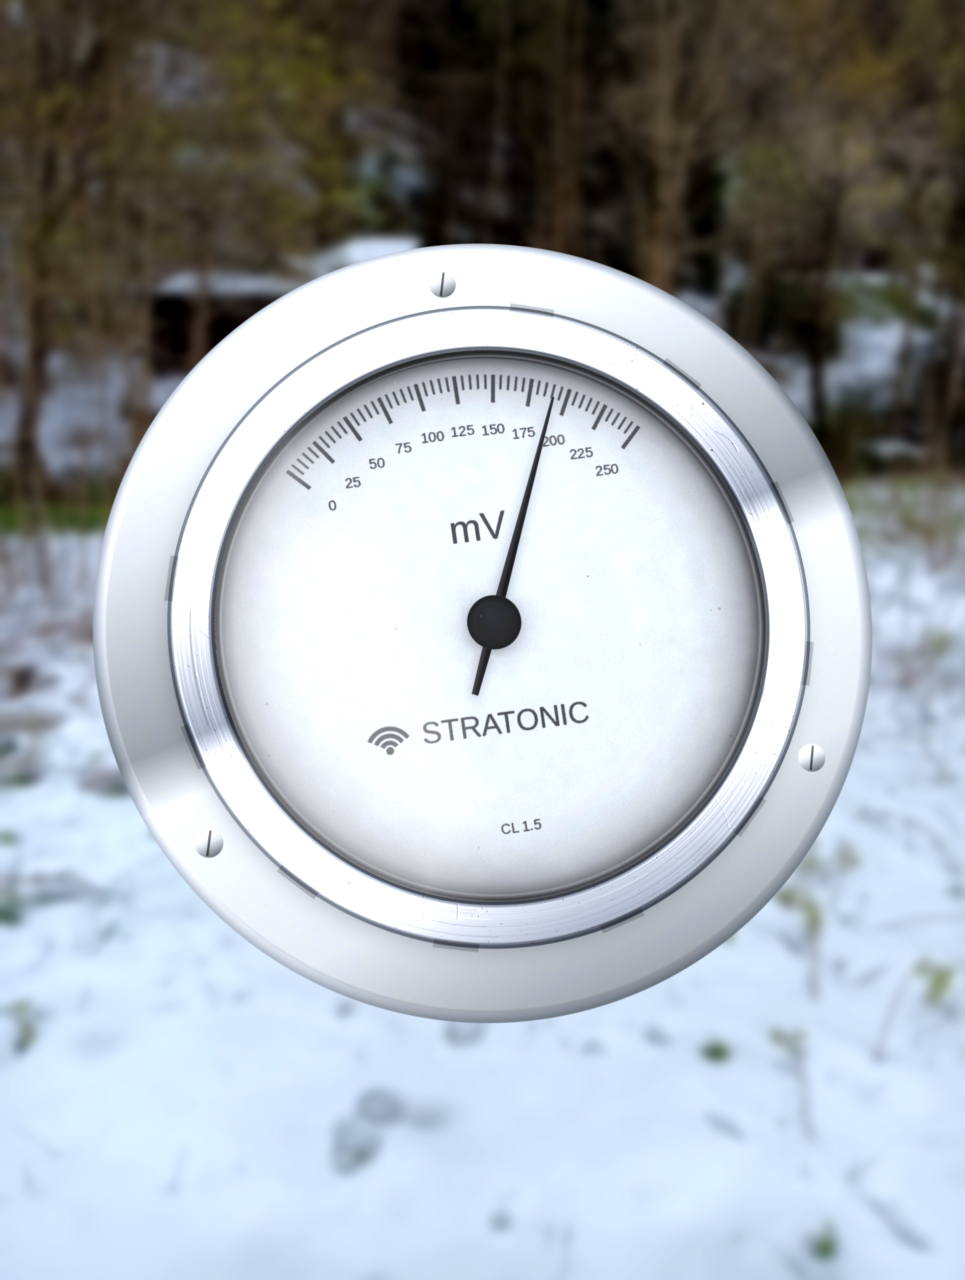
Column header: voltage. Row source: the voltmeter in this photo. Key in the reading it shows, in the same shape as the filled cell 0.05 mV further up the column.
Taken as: 190 mV
